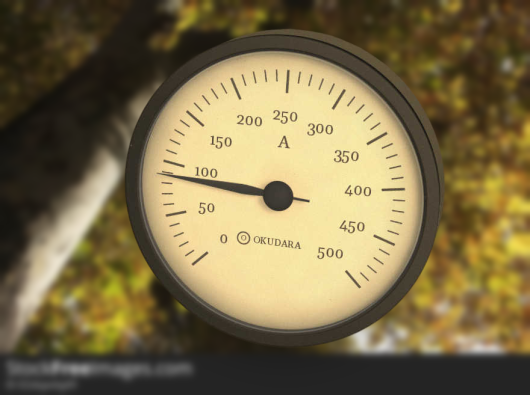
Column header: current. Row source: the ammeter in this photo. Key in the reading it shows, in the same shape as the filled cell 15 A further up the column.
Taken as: 90 A
